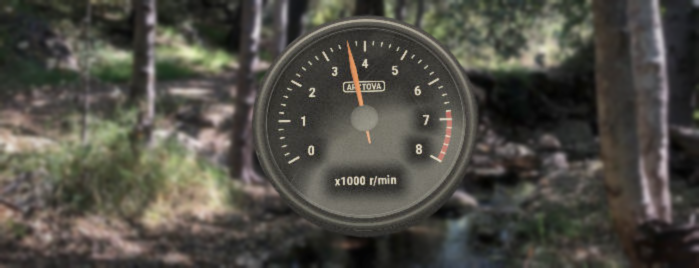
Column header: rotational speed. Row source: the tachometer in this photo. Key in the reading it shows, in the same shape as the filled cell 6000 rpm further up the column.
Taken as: 3600 rpm
